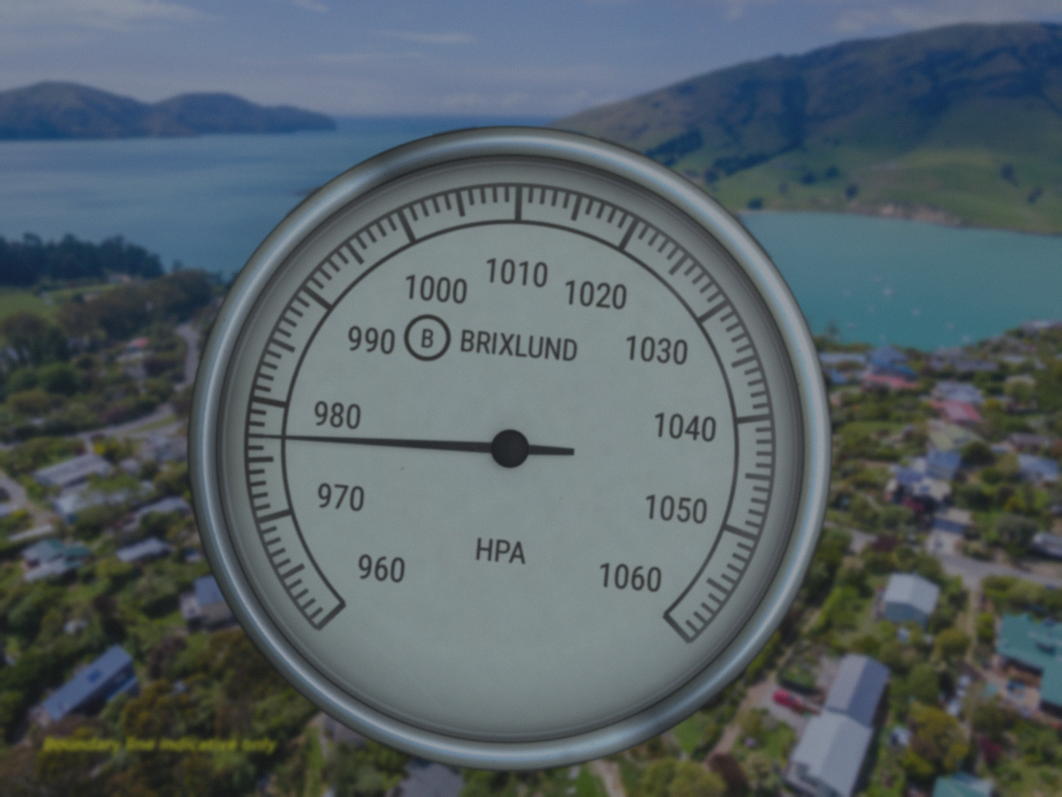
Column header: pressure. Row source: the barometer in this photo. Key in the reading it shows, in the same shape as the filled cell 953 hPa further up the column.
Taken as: 977 hPa
